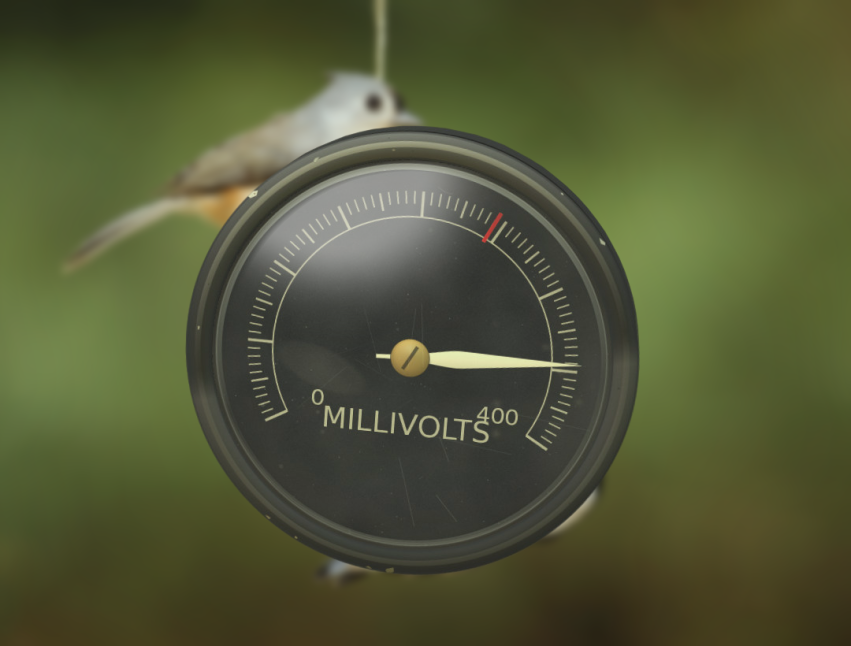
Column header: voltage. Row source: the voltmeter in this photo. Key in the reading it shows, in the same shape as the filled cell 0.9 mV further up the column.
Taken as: 345 mV
